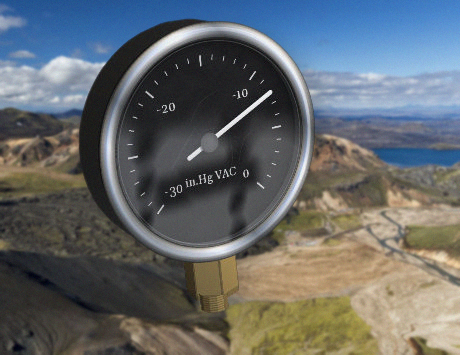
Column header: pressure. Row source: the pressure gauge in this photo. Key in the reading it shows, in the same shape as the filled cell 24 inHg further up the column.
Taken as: -8 inHg
